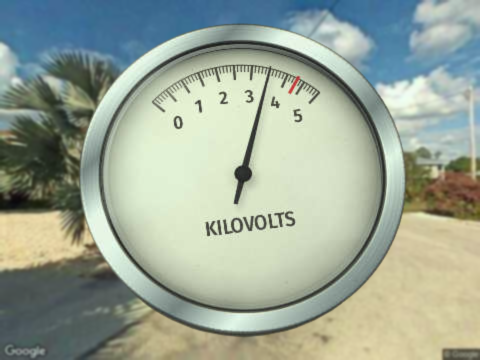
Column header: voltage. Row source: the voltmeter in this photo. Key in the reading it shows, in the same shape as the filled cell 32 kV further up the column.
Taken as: 3.5 kV
